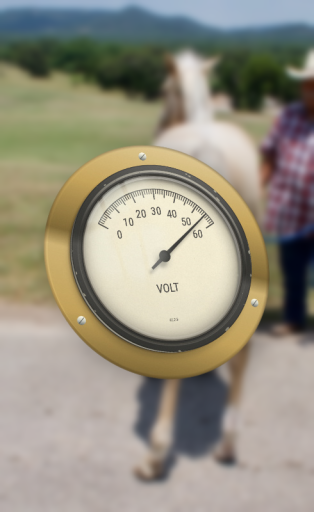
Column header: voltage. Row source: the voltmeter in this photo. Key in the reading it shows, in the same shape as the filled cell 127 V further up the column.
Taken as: 55 V
